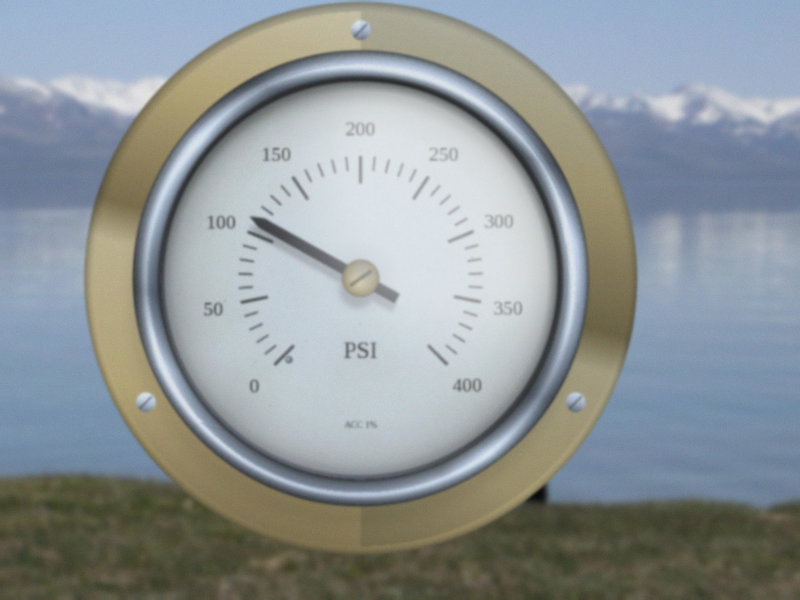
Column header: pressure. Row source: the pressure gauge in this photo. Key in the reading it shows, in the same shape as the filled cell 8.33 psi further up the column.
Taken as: 110 psi
